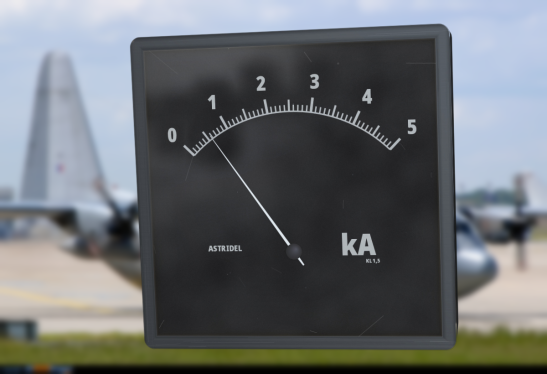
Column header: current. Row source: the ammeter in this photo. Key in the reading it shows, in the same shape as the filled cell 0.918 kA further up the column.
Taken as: 0.6 kA
